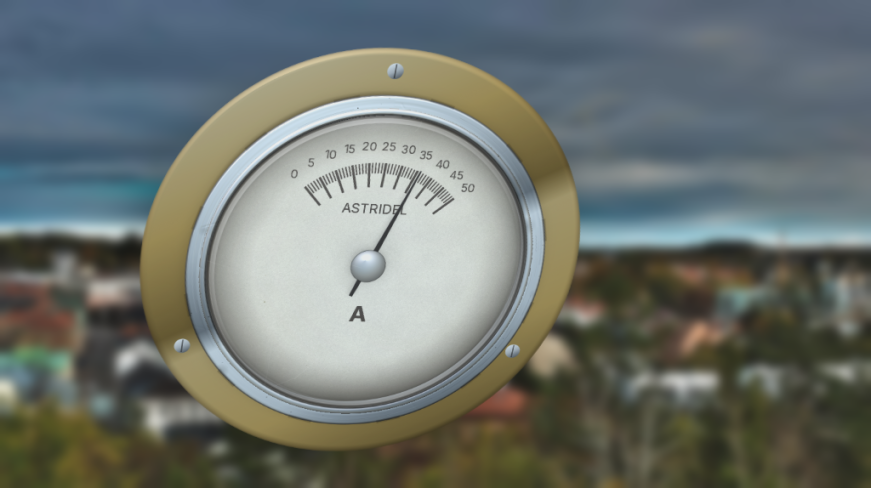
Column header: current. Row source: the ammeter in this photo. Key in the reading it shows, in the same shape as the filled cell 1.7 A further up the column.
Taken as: 35 A
